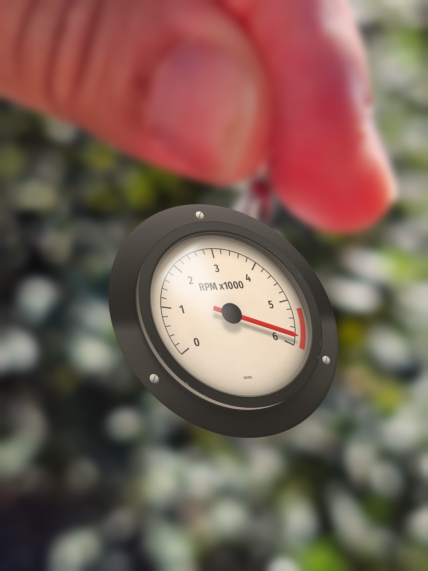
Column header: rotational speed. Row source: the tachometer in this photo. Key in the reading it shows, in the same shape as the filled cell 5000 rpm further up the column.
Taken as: 5800 rpm
